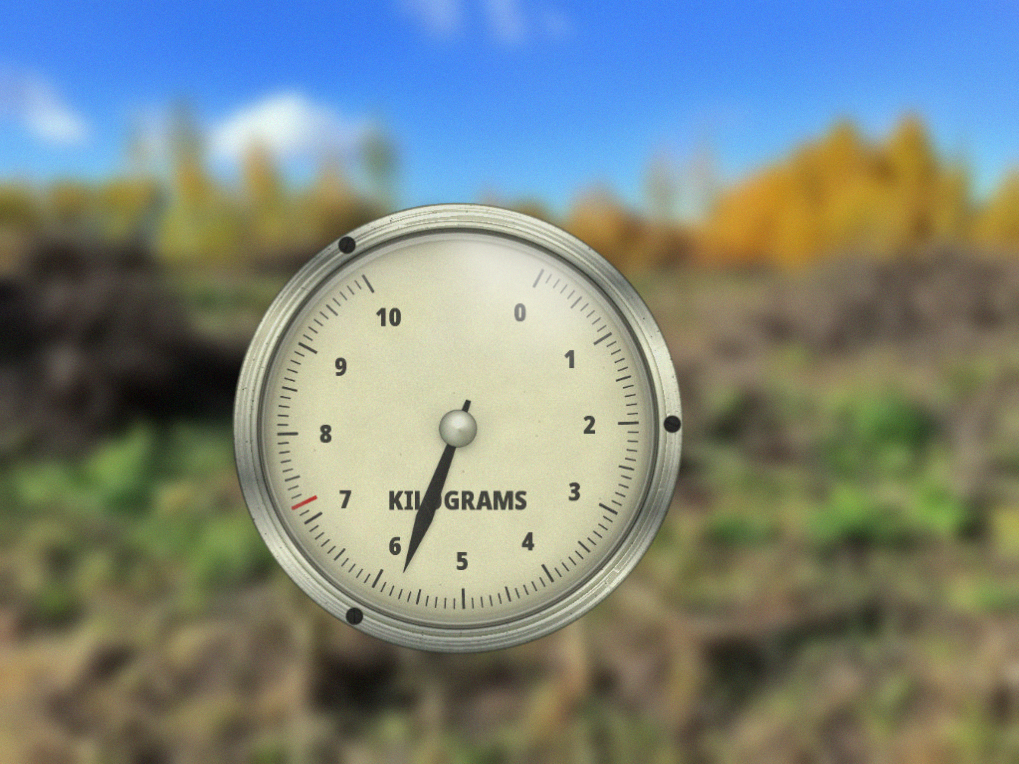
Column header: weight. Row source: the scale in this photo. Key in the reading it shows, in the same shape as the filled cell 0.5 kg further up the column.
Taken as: 5.75 kg
